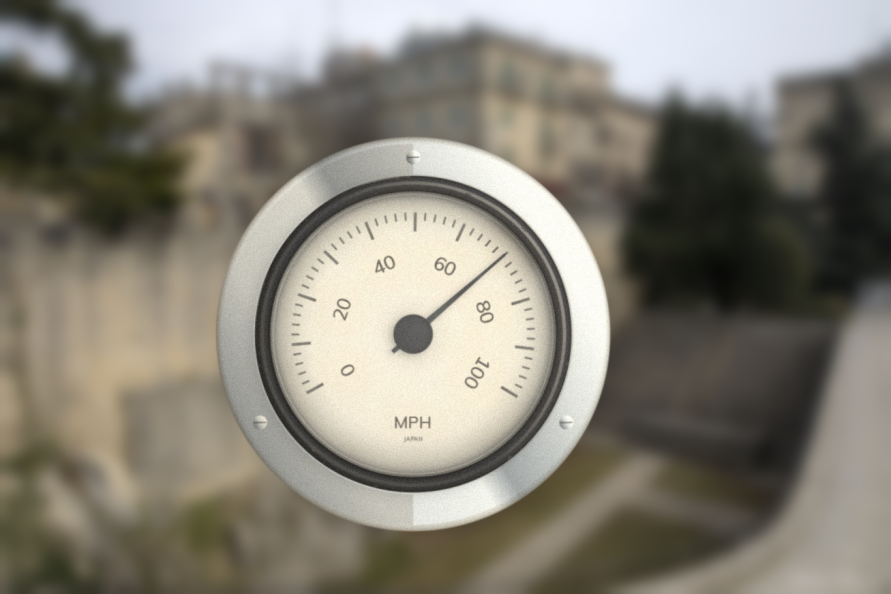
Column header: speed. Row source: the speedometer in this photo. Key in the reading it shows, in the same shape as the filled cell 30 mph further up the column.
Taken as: 70 mph
